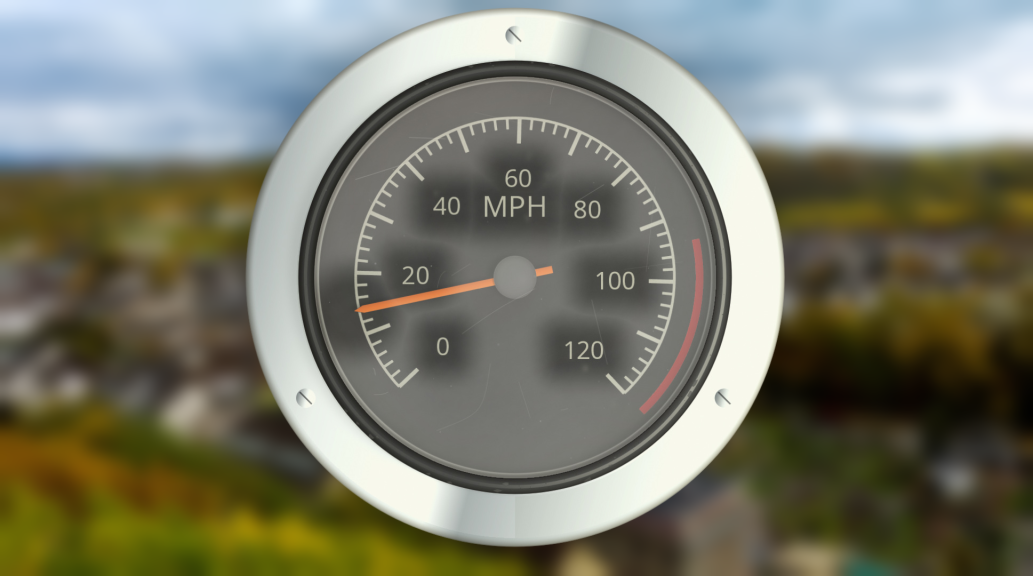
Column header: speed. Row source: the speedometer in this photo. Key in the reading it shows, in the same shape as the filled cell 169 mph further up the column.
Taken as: 14 mph
